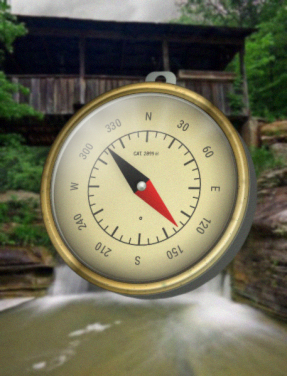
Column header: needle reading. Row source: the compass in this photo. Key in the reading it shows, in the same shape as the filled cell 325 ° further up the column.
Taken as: 135 °
